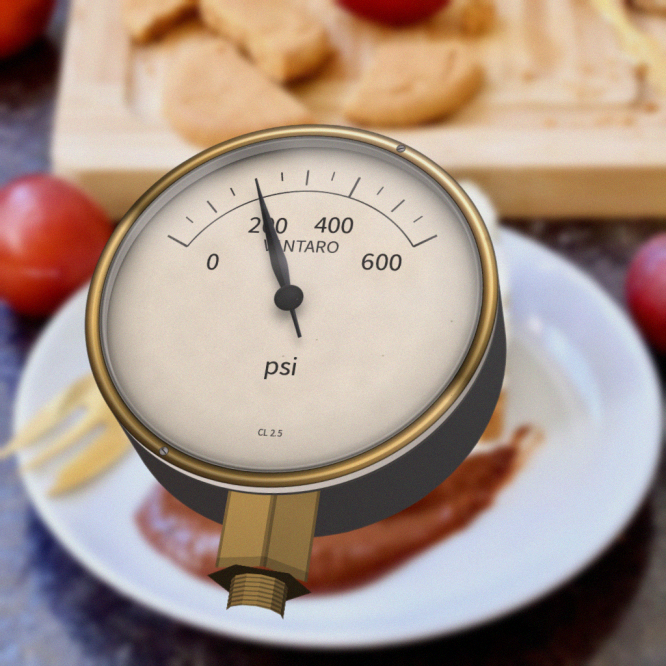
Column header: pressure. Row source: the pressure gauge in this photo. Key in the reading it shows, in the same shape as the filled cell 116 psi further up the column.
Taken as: 200 psi
